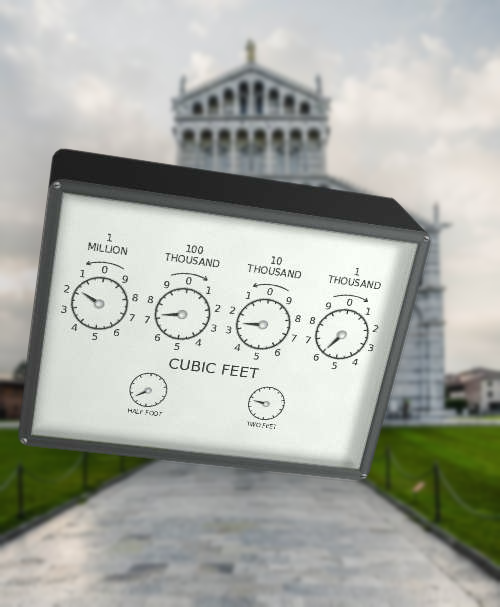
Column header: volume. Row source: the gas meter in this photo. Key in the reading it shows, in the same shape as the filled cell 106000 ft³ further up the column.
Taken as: 172600 ft³
